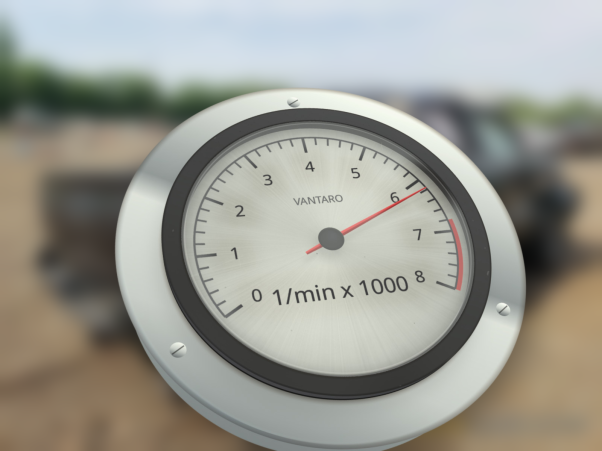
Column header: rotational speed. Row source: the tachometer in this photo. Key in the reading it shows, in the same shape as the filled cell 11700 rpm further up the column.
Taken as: 6200 rpm
